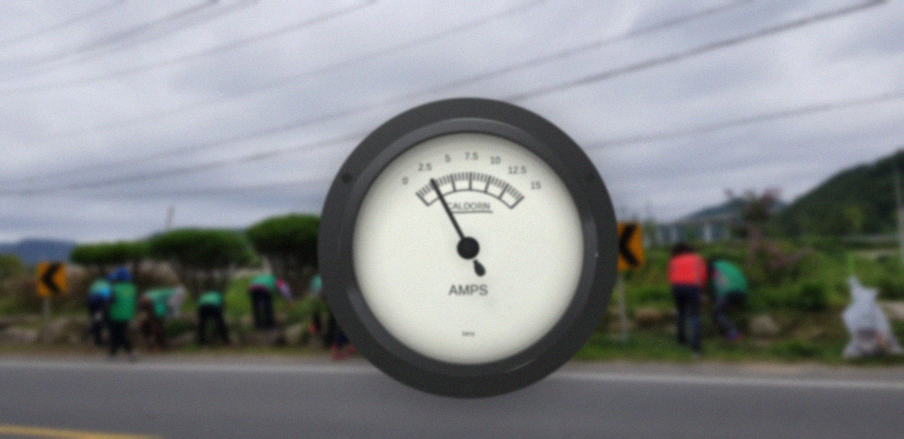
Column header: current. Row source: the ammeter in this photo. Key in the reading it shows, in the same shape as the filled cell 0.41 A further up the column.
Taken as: 2.5 A
